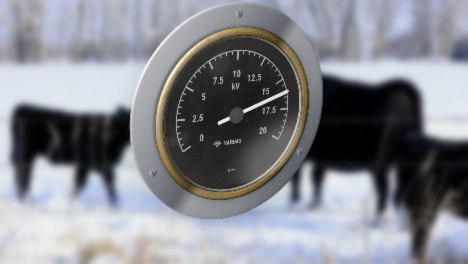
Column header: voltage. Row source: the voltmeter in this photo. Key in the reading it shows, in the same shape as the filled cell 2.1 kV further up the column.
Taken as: 16 kV
